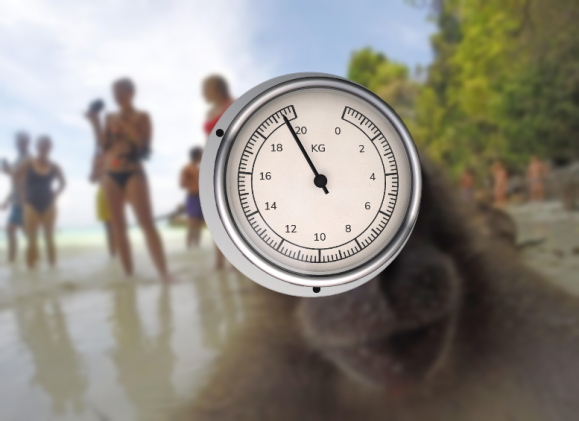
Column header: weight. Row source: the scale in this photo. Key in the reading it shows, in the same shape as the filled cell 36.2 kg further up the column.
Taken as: 19.4 kg
